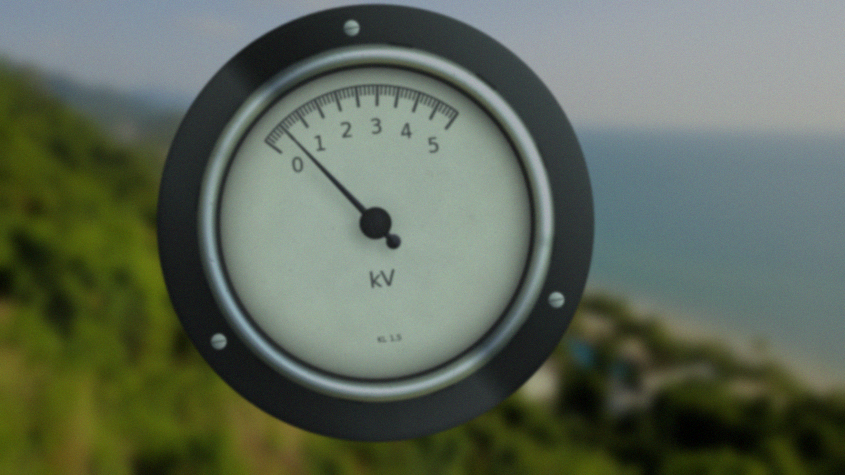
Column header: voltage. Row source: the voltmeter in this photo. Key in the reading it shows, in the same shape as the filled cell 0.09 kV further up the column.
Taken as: 0.5 kV
